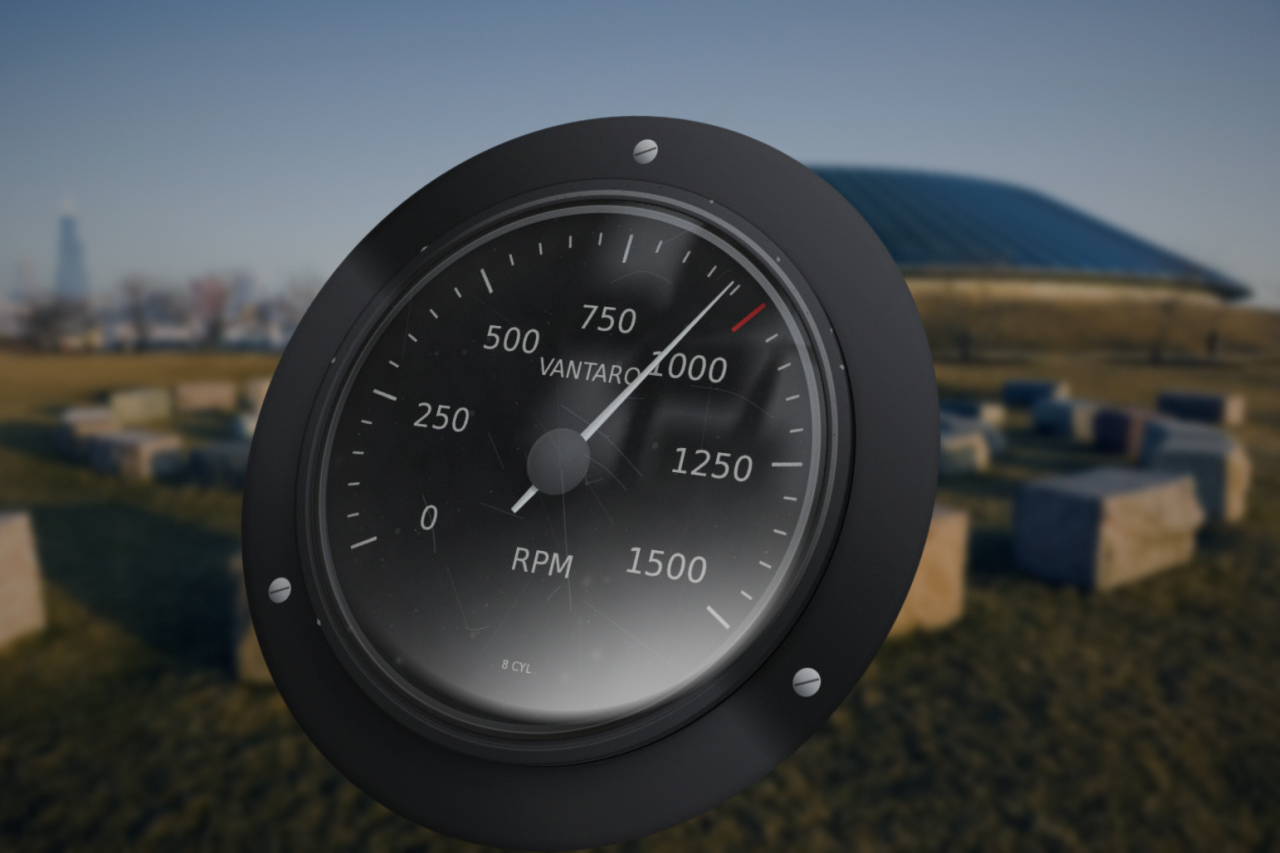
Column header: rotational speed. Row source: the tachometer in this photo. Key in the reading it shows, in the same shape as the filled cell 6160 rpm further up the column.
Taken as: 950 rpm
